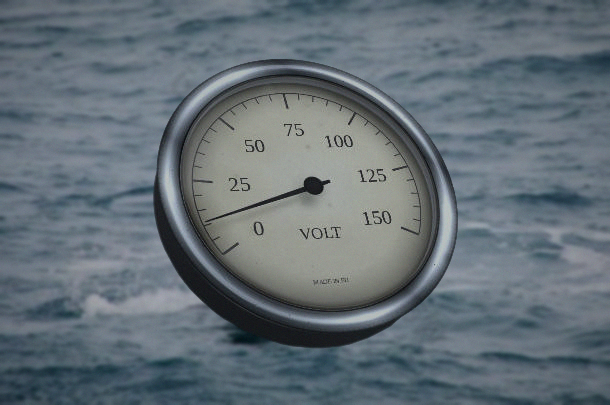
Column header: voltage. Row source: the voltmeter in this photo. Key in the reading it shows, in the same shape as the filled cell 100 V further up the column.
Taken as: 10 V
